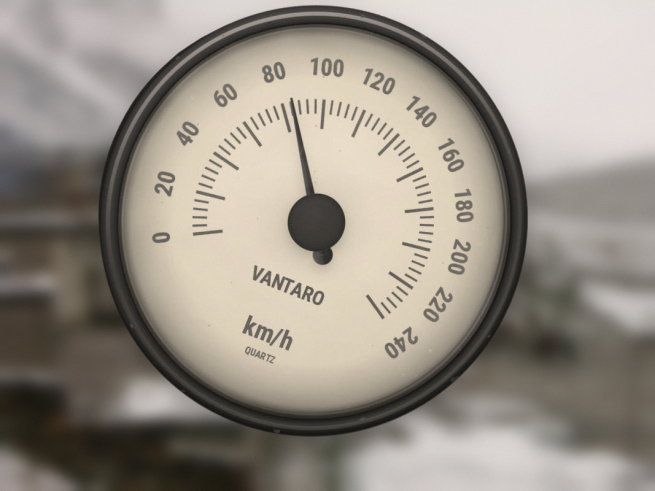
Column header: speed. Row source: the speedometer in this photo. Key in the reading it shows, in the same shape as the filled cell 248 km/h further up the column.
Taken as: 84 km/h
